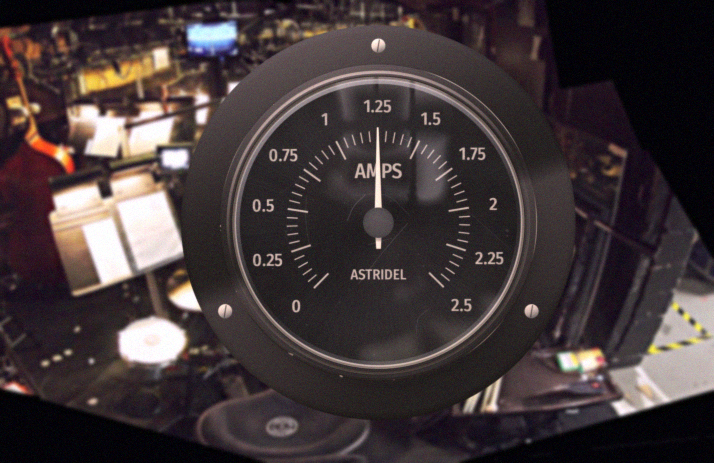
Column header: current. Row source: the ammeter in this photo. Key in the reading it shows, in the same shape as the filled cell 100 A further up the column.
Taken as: 1.25 A
